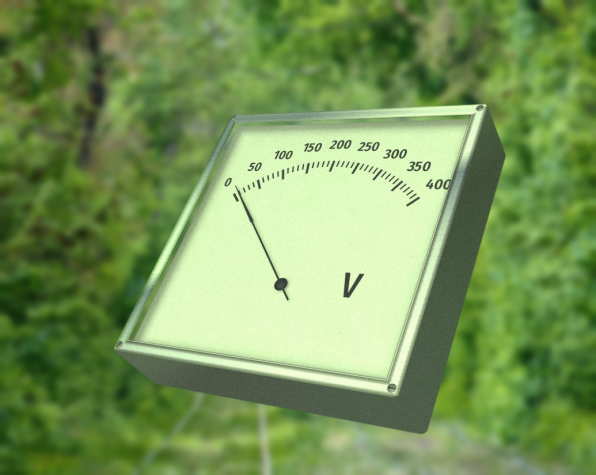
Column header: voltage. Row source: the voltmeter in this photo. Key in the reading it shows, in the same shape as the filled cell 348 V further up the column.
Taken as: 10 V
